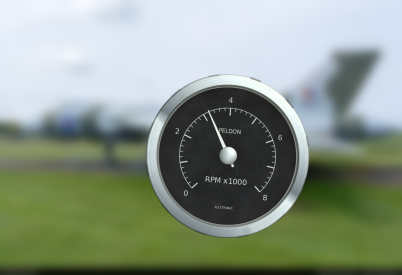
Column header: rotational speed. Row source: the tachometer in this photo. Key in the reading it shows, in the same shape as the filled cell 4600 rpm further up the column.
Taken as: 3200 rpm
